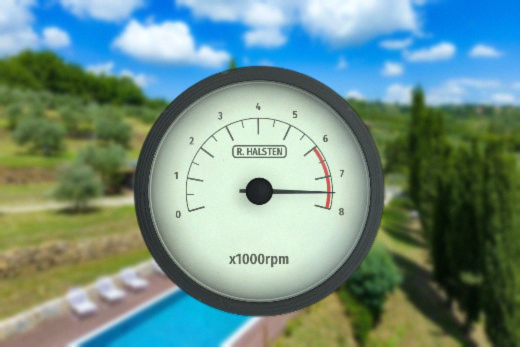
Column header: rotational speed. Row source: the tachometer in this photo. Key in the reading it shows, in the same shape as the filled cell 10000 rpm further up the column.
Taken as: 7500 rpm
